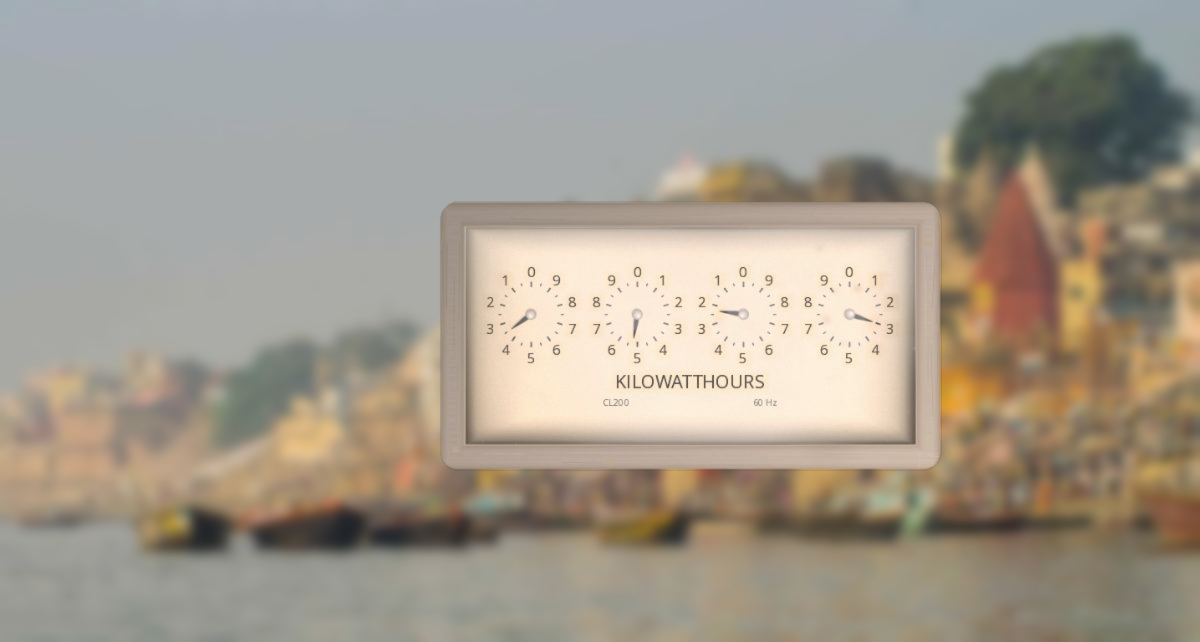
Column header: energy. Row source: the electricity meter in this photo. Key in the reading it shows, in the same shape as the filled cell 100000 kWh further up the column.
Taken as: 3523 kWh
